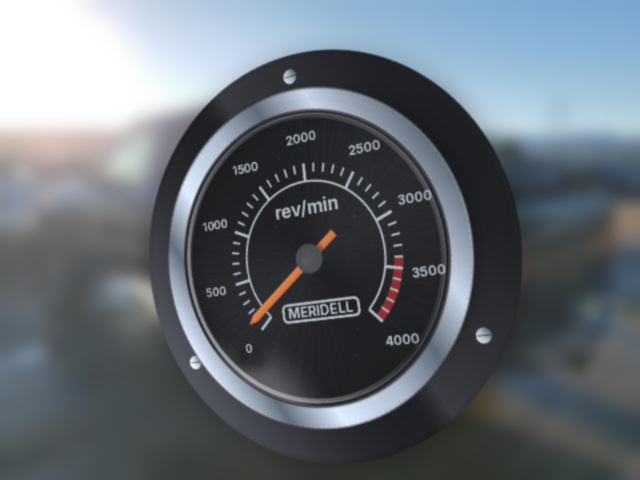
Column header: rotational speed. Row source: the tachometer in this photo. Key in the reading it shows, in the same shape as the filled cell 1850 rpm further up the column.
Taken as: 100 rpm
